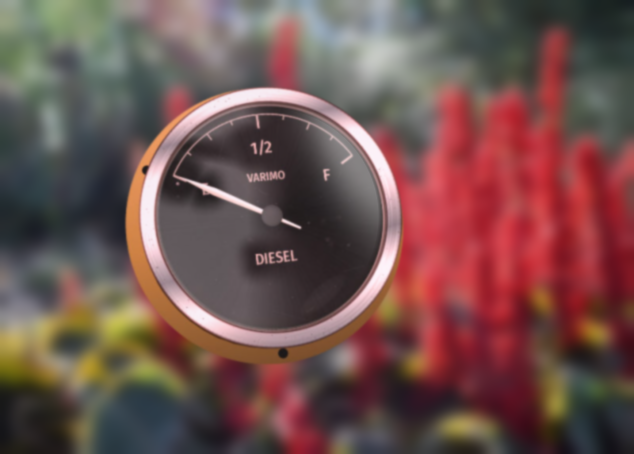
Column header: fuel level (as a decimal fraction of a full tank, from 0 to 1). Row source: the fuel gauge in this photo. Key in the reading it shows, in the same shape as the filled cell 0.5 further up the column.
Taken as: 0
